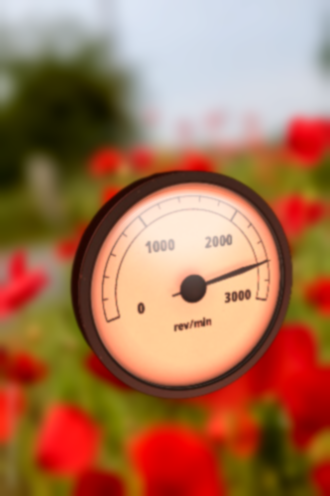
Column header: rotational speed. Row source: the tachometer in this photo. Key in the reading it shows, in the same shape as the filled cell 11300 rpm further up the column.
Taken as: 2600 rpm
